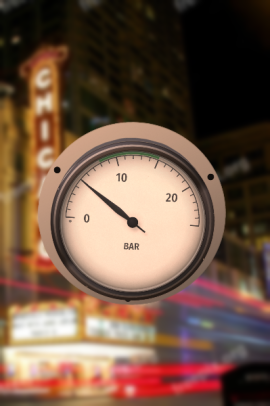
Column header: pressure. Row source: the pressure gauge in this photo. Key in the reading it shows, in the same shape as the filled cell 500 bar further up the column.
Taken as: 5 bar
